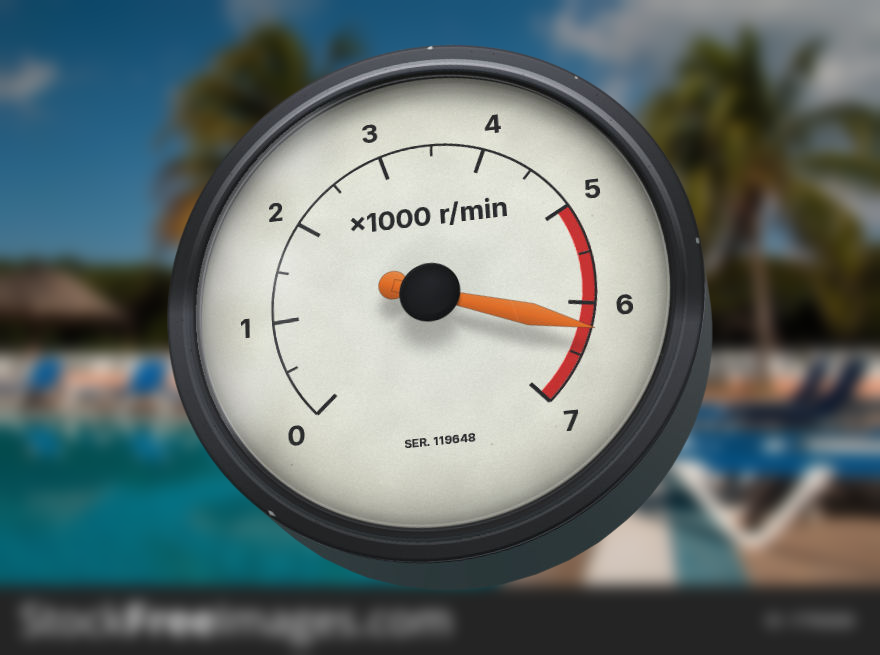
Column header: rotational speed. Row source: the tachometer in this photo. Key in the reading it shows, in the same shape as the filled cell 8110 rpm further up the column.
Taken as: 6250 rpm
